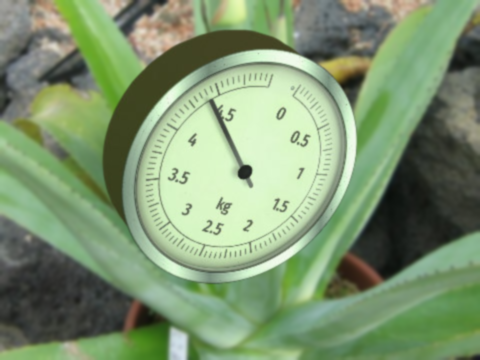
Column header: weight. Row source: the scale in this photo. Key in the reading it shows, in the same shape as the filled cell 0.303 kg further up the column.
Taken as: 4.4 kg
